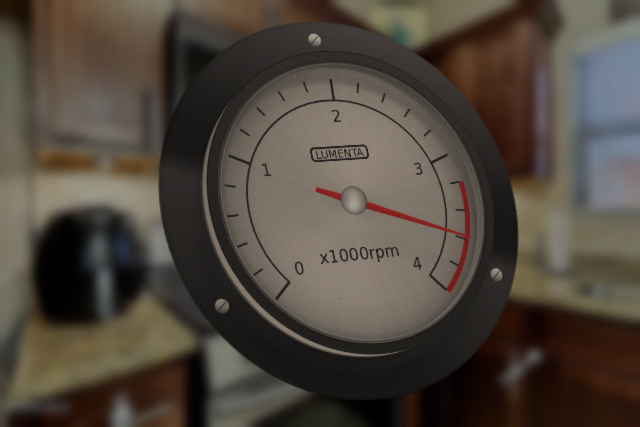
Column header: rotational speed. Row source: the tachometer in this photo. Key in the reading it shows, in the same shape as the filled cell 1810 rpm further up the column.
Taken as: 3600 rpm
